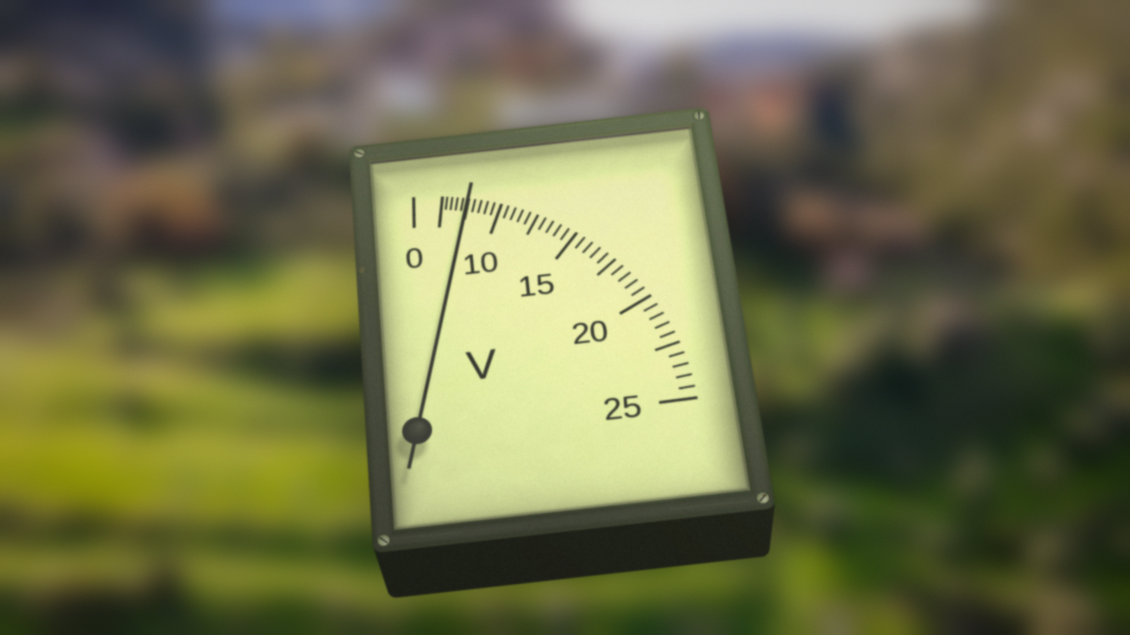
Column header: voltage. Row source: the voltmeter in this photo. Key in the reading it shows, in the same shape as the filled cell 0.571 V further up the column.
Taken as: 7.5 V
